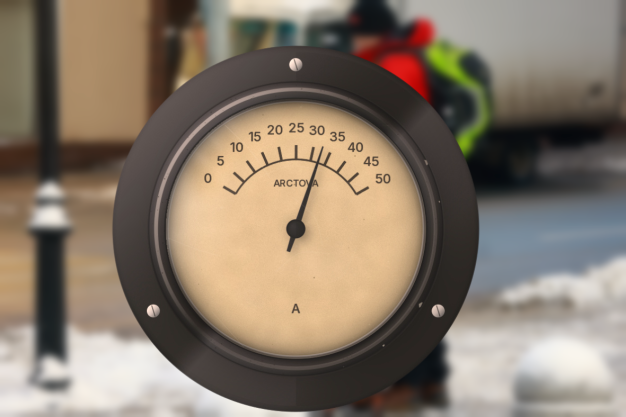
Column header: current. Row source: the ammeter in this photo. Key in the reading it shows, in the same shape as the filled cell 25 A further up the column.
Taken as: 32.5 A
